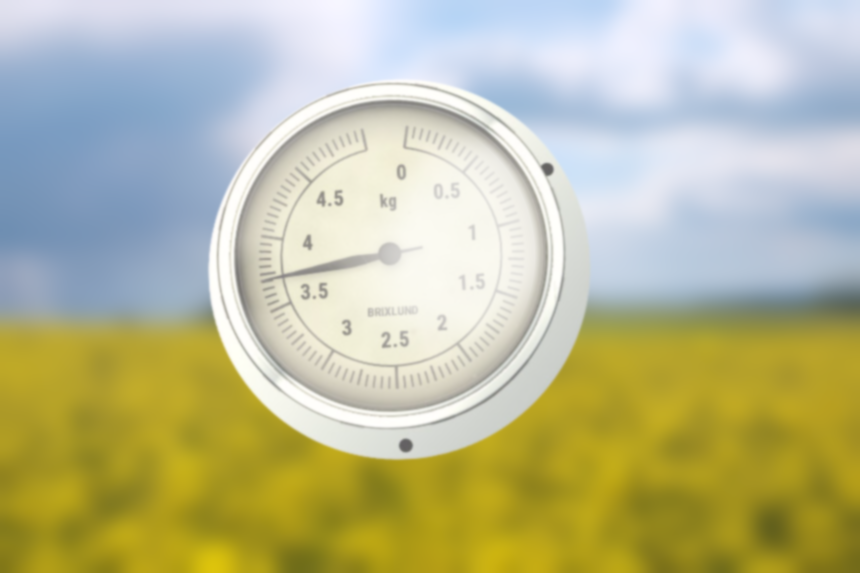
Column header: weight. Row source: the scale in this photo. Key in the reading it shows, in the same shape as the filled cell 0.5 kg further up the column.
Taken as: 3.7 kg
